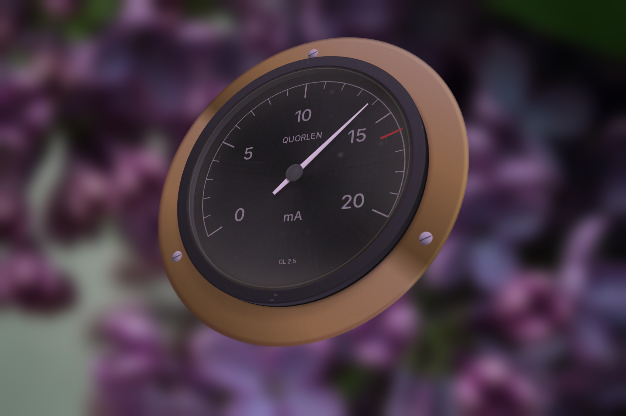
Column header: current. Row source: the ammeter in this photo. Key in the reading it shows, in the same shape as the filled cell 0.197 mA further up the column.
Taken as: 14 mA
